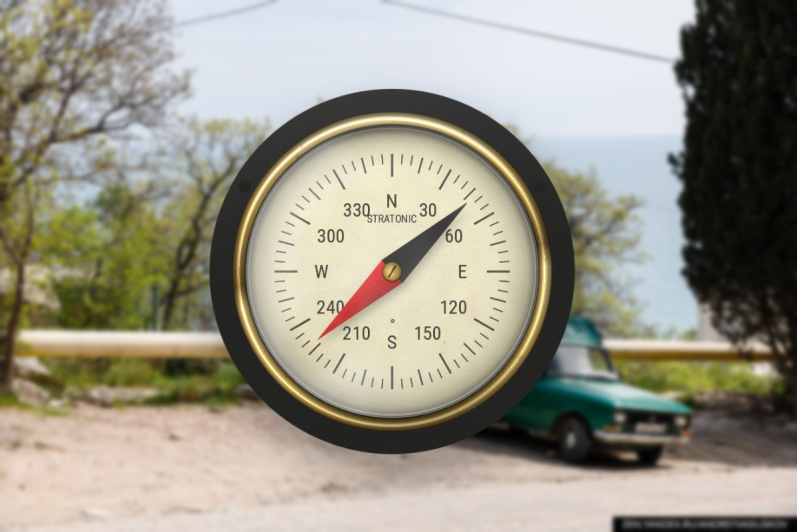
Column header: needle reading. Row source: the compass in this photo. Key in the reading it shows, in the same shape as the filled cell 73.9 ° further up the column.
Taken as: 227.5 °
